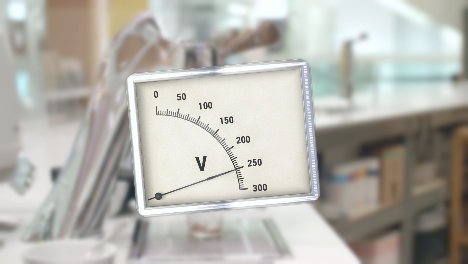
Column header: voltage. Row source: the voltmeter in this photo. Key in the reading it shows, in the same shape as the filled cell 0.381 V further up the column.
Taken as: 250 V
